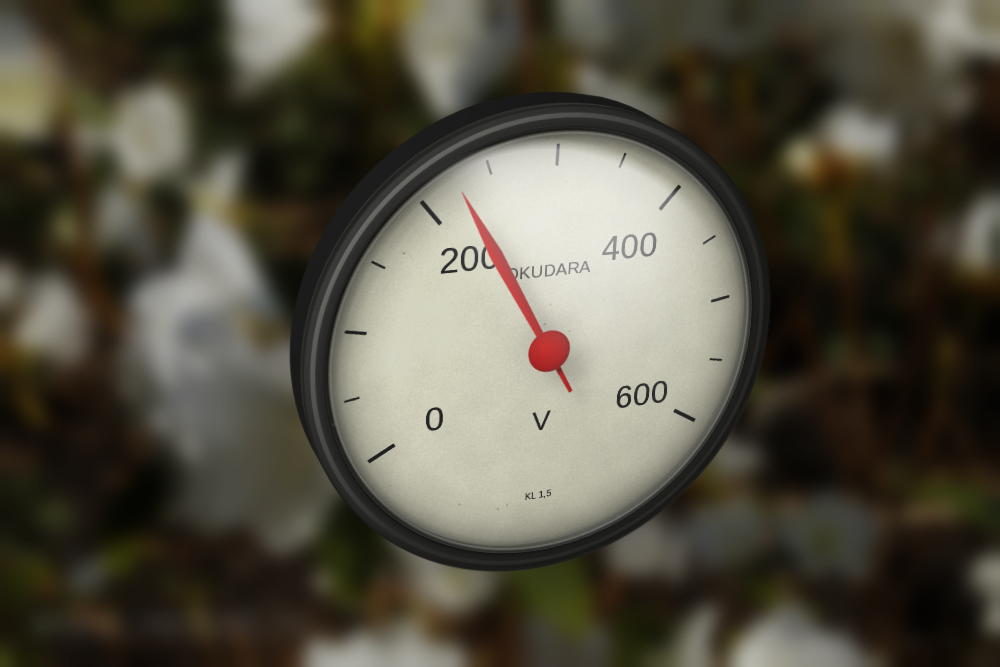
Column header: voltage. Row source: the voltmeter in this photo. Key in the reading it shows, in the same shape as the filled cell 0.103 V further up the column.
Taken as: 225 V
